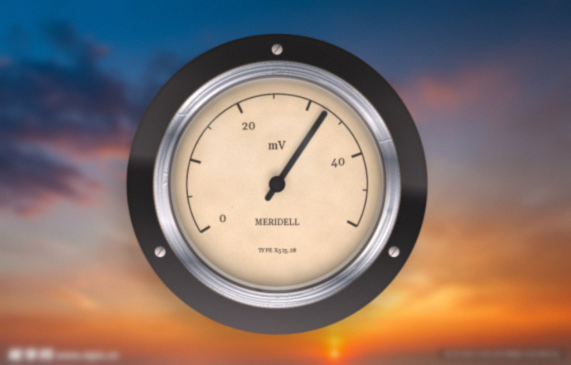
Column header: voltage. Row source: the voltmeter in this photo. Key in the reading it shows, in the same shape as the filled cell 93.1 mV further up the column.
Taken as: 32.5 mV
